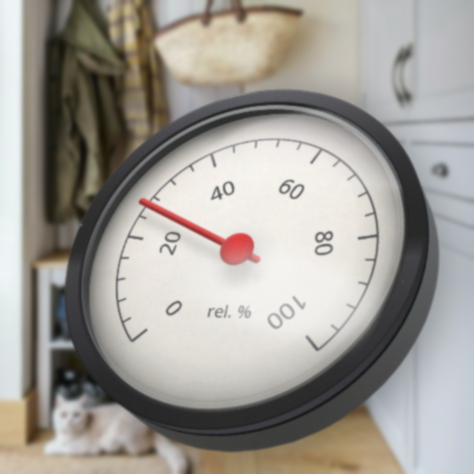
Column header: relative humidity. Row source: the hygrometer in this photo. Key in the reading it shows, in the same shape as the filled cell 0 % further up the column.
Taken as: 26 %
